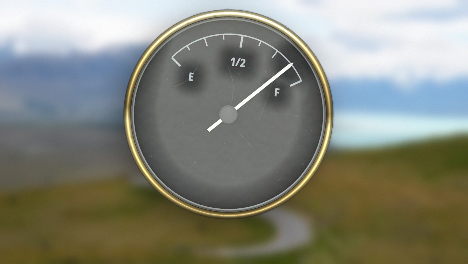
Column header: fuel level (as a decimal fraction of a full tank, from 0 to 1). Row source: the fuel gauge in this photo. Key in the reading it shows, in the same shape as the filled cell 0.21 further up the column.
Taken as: 0.875
